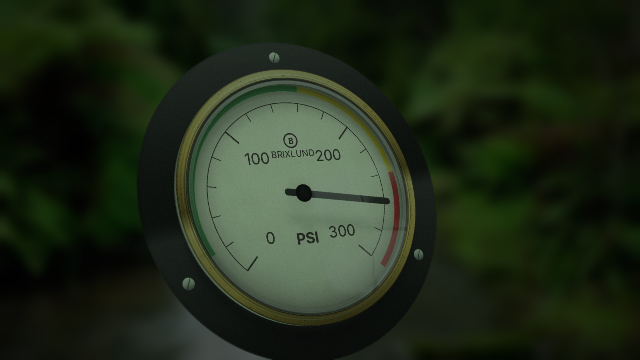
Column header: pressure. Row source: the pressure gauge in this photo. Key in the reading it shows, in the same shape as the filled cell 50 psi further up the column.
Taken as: 260 psi
